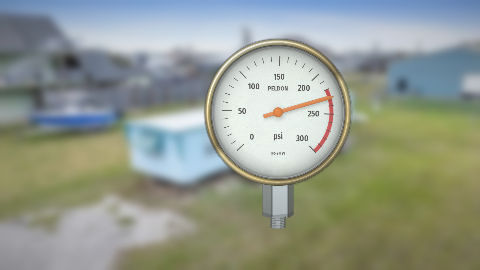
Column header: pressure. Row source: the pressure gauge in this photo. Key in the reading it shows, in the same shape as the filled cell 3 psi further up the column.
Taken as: 230 psi
